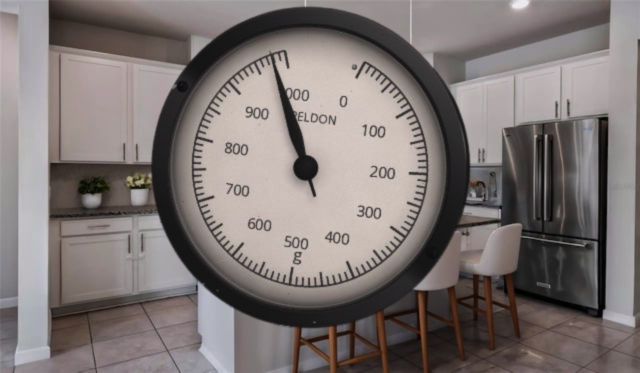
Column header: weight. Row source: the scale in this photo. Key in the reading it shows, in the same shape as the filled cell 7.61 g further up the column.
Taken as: 980 g
